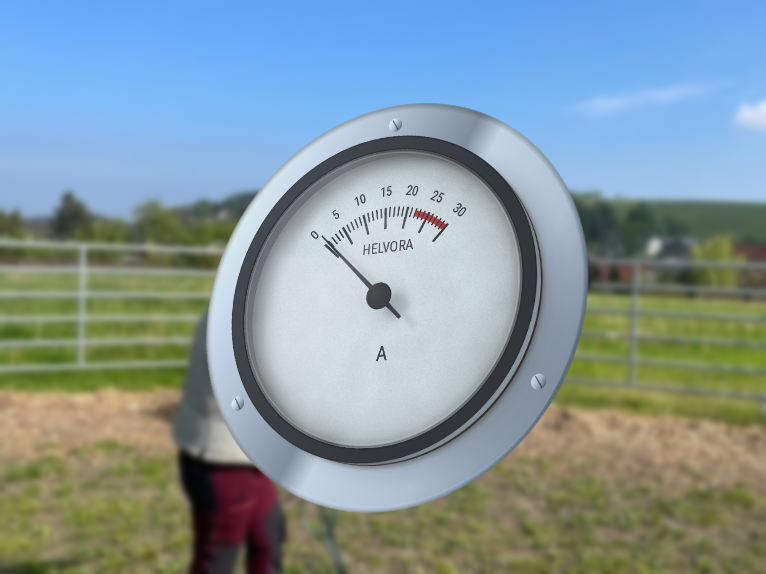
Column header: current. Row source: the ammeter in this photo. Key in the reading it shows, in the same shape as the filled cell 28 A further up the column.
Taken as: 1 A
